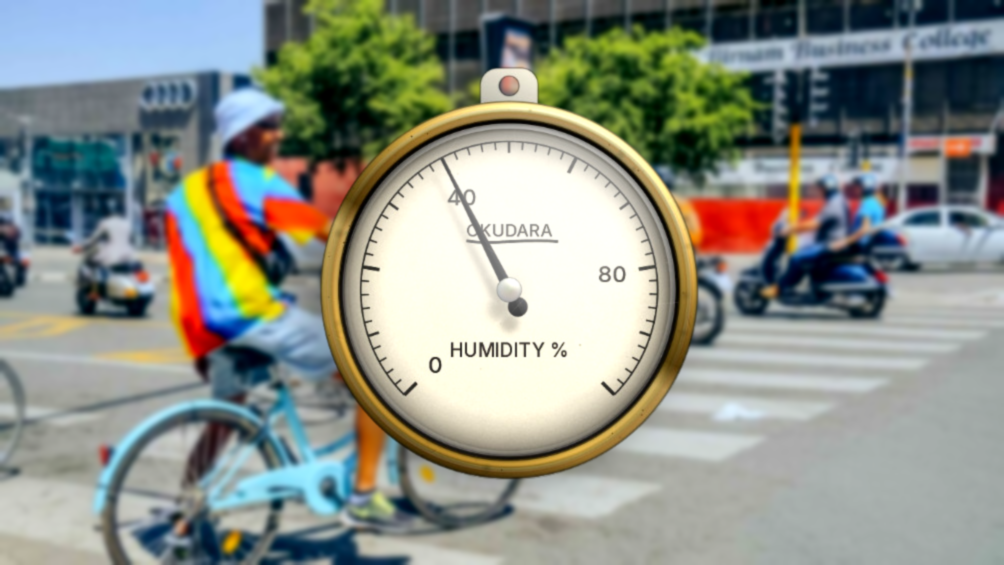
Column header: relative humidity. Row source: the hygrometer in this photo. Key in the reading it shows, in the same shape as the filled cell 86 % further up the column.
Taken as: 40 %
